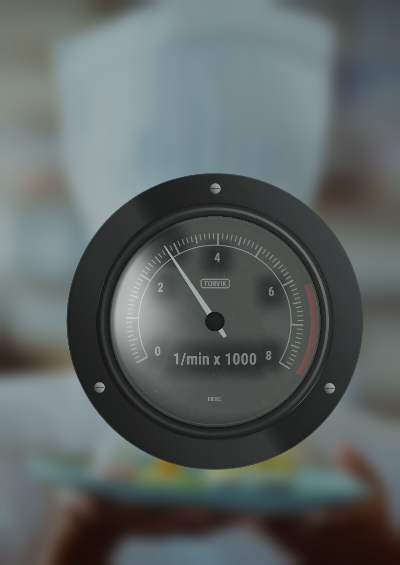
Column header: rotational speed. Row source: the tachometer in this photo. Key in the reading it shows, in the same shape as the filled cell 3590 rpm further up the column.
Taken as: 2800 rpm
